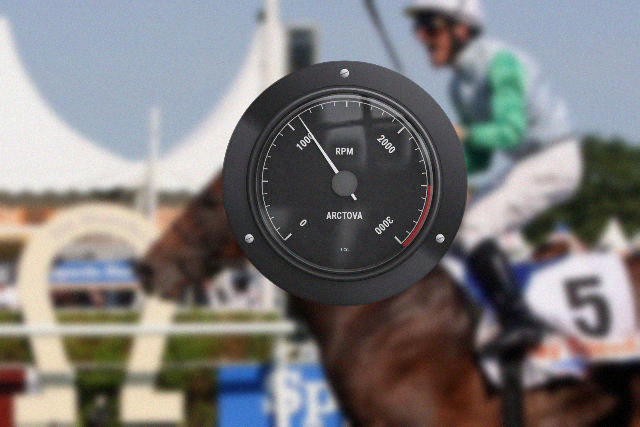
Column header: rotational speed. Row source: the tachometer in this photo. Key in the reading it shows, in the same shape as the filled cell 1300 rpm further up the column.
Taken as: 1100 rpm
